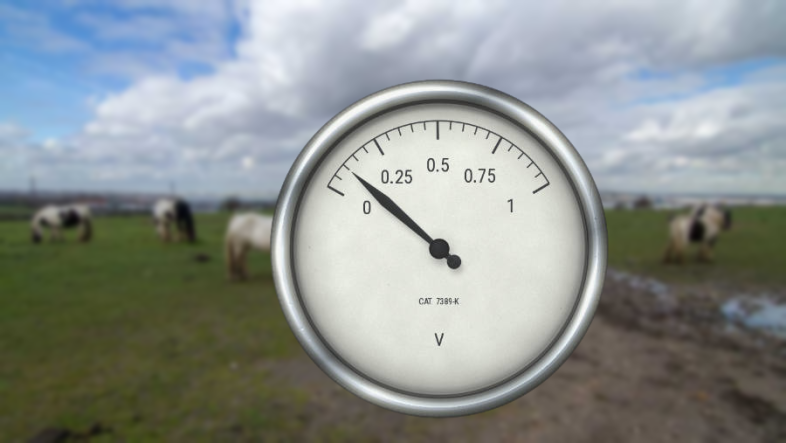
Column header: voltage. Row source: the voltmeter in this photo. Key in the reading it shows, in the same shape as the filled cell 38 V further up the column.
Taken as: 0.1 V
